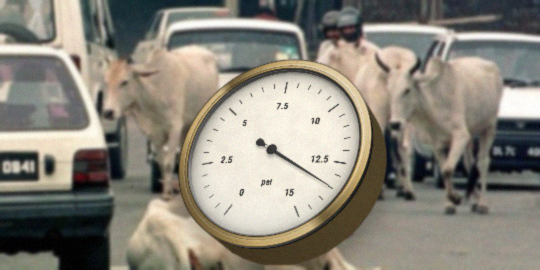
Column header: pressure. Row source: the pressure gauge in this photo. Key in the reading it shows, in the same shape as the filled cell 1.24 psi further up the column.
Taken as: 13.5 psi
